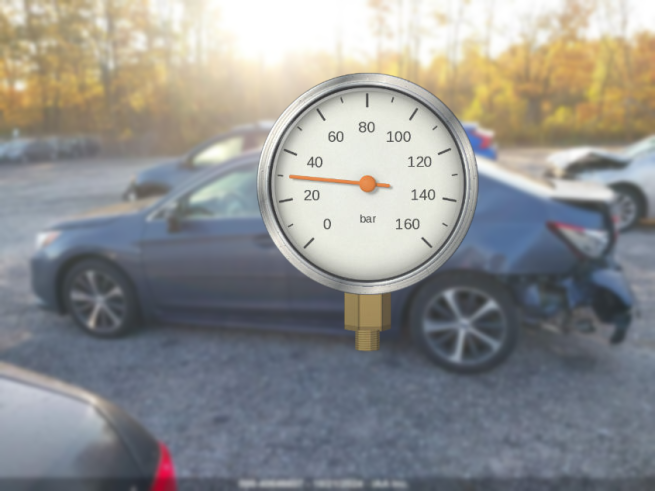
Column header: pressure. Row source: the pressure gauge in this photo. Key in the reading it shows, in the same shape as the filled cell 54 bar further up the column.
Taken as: 30 bar
